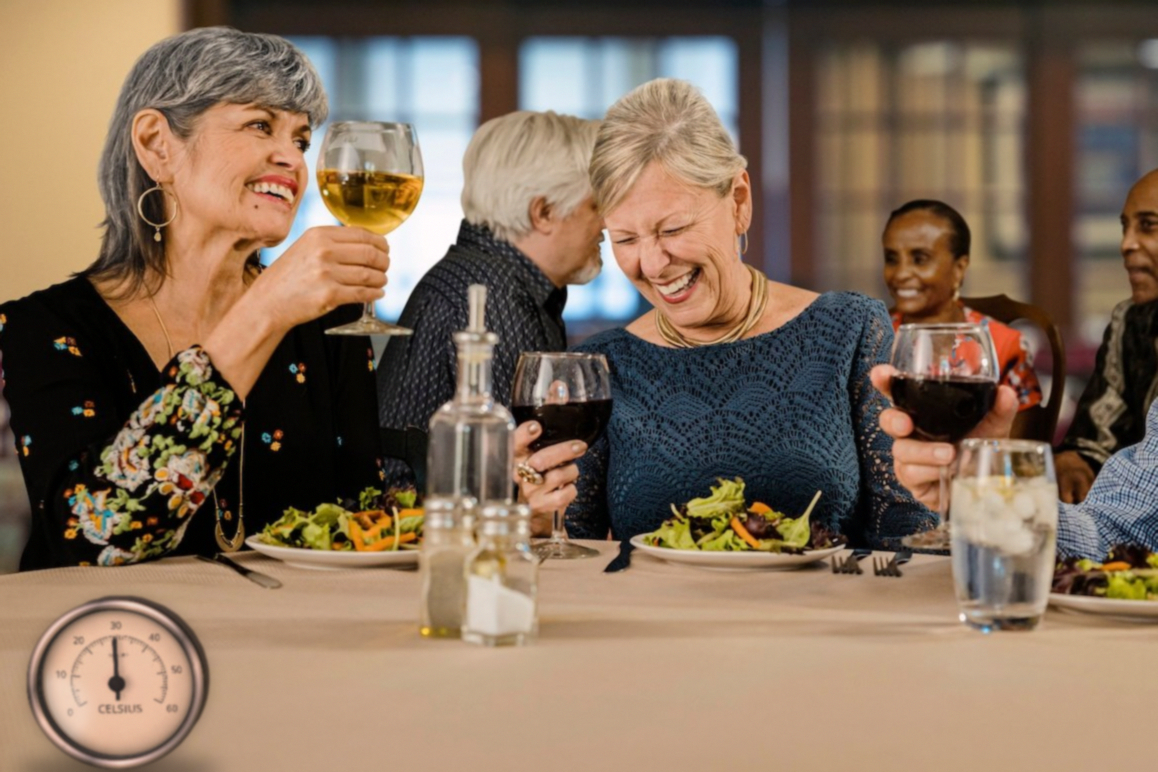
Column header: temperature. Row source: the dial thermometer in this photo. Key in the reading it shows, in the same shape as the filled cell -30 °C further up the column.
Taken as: 30 °C
